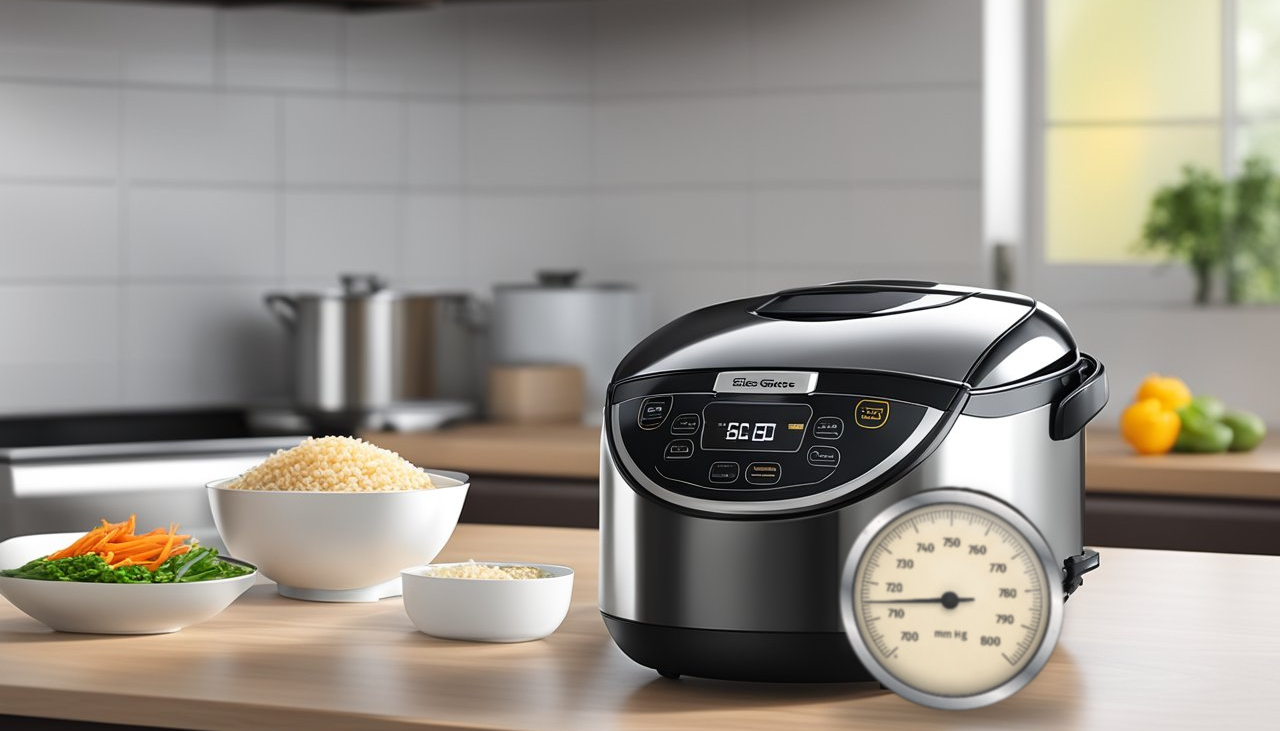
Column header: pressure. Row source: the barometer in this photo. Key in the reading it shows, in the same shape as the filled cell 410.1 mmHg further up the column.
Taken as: 715 mmHg
